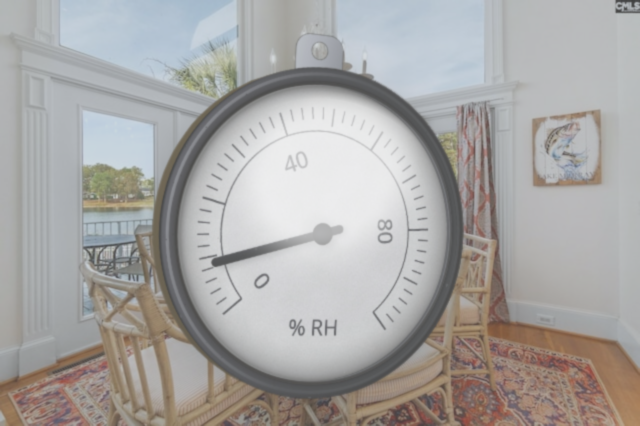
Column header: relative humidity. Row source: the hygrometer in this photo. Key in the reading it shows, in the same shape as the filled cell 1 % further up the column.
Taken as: 9 %
